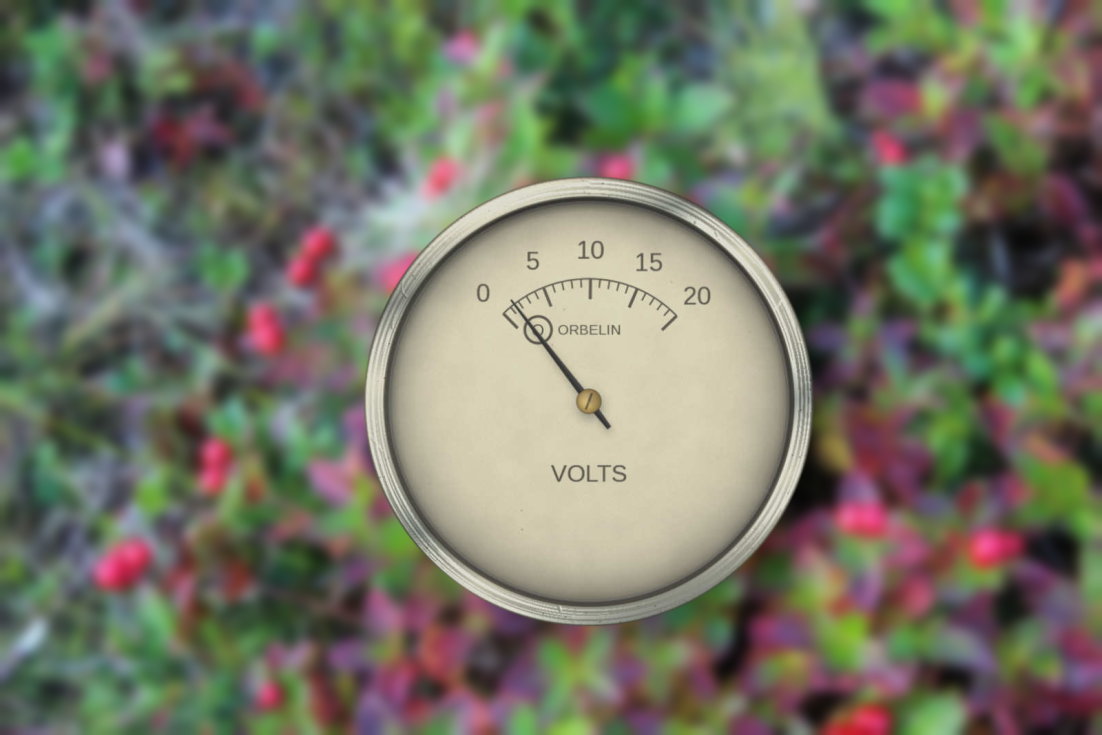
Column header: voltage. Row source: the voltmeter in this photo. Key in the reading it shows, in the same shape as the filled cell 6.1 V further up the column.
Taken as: 1.5 V
